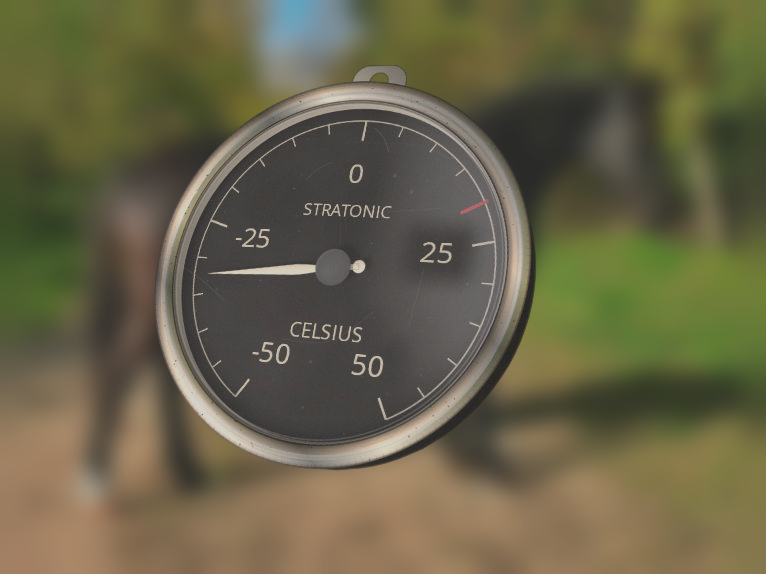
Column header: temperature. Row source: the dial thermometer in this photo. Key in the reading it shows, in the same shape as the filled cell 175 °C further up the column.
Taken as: -32.5 °C
